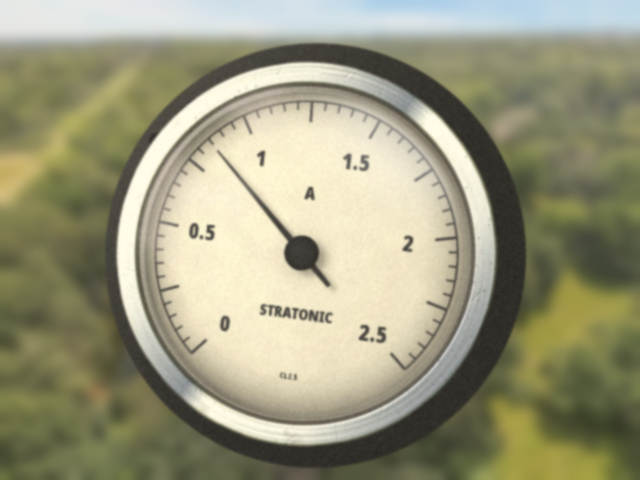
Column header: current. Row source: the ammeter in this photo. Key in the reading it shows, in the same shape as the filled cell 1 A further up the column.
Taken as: 0.85 A
